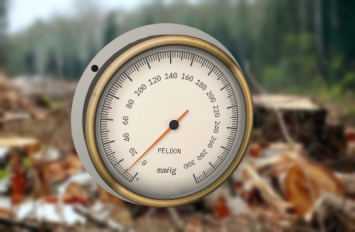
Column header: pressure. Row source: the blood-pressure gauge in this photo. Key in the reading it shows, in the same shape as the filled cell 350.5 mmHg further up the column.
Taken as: 10 mmHg
